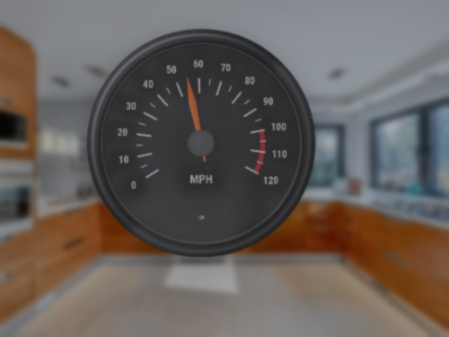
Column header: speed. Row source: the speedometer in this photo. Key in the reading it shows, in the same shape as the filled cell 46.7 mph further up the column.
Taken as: 55 mph
